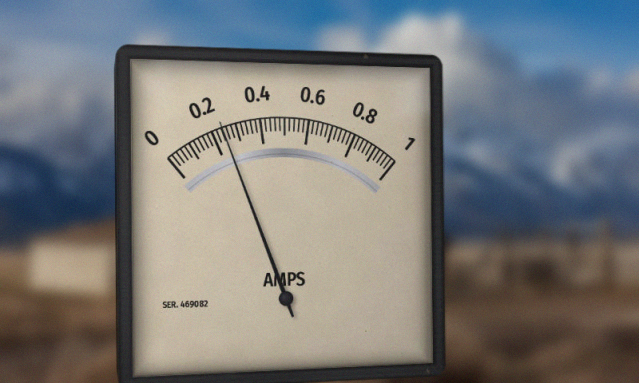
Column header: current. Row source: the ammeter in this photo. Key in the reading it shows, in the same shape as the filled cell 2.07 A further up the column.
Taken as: 0.24 A
